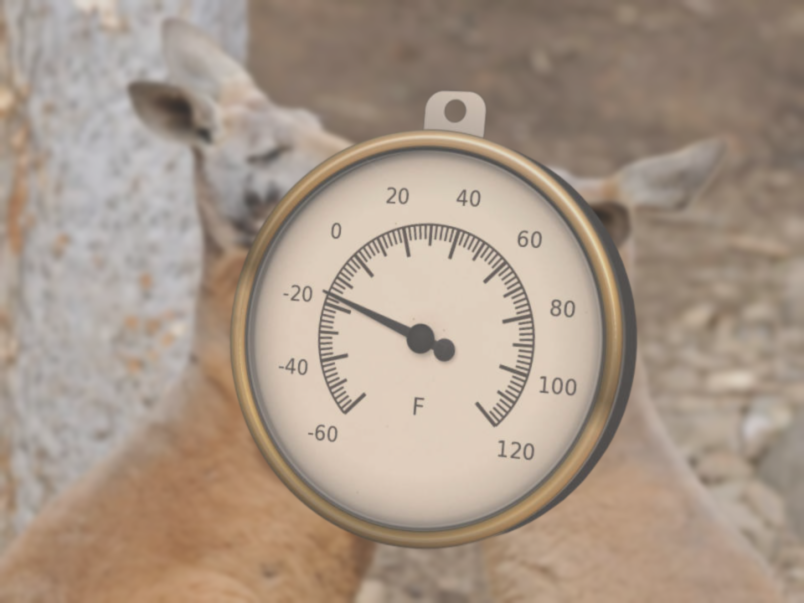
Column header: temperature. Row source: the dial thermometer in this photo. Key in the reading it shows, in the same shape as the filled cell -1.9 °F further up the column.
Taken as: -16 °F
